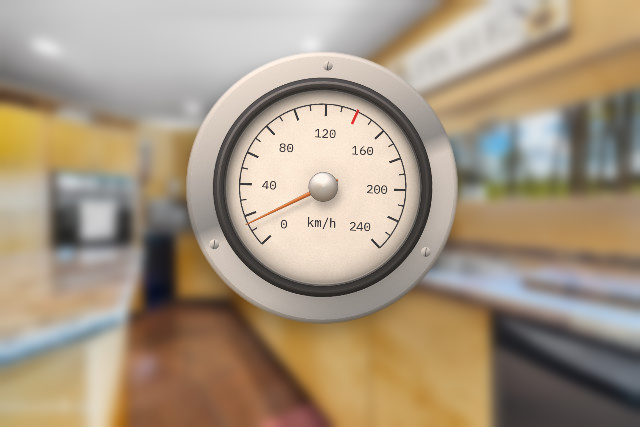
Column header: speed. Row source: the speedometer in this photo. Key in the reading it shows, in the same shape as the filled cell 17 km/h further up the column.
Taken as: 15 km/h
